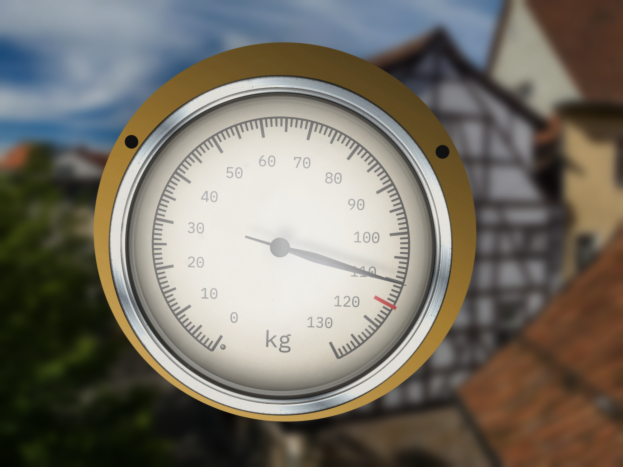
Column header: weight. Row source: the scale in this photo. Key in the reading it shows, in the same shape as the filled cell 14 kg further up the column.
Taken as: 110 kg
